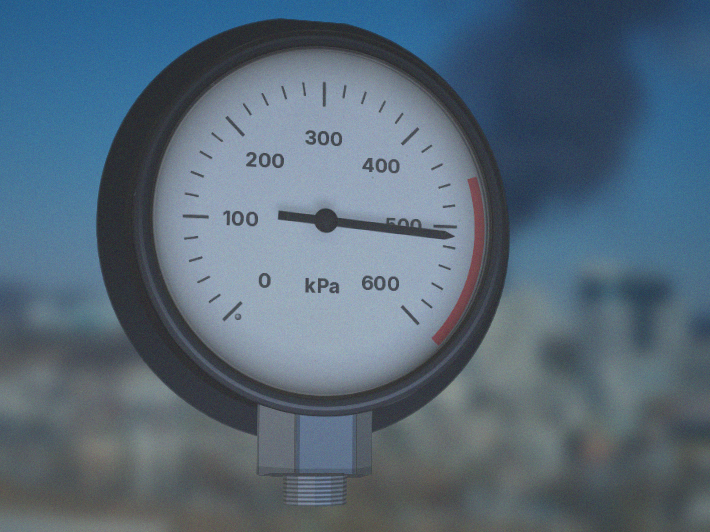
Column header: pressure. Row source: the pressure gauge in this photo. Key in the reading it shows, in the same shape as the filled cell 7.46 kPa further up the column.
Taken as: 510 kPa
